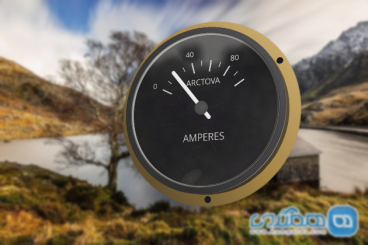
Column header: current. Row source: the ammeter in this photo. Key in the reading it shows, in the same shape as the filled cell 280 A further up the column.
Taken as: 20 A
